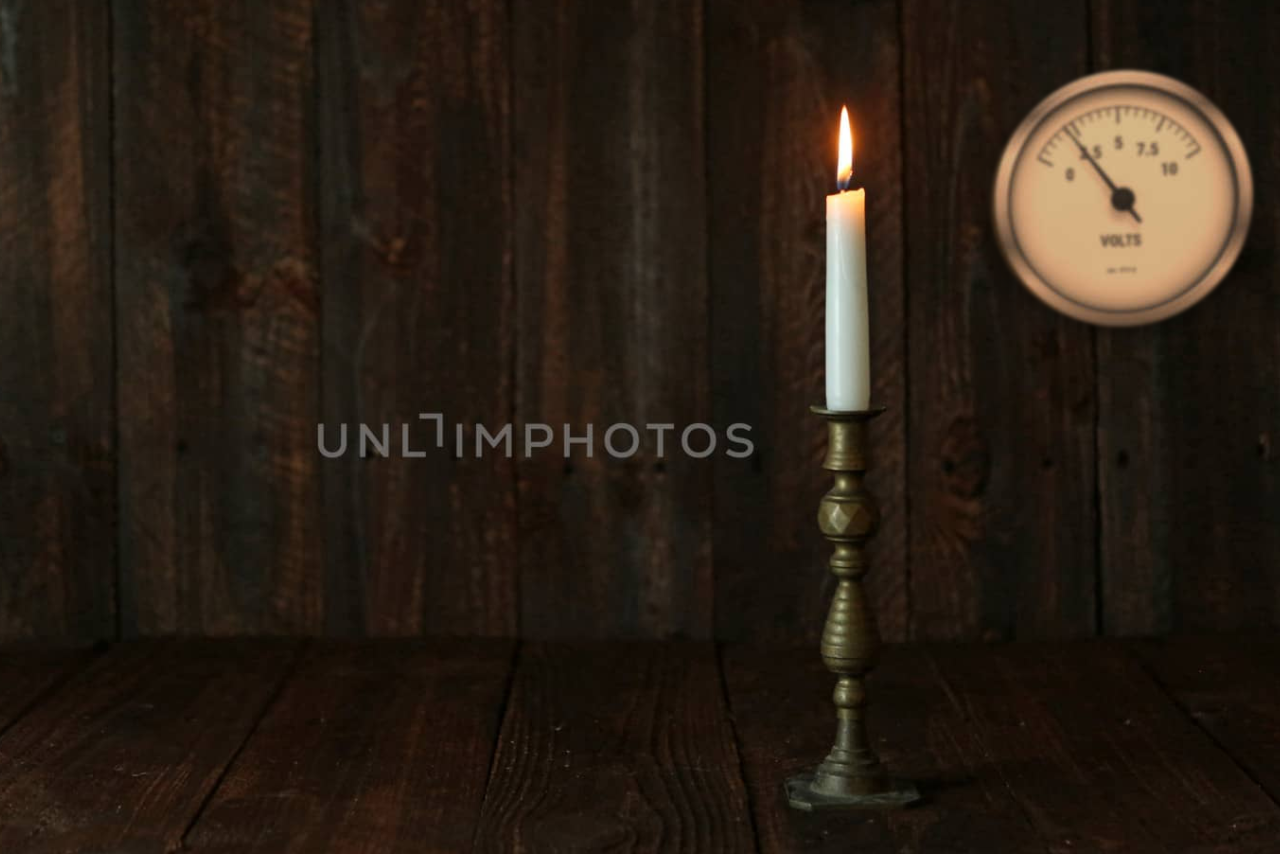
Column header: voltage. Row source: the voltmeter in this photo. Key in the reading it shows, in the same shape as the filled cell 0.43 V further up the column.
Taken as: 2 V
